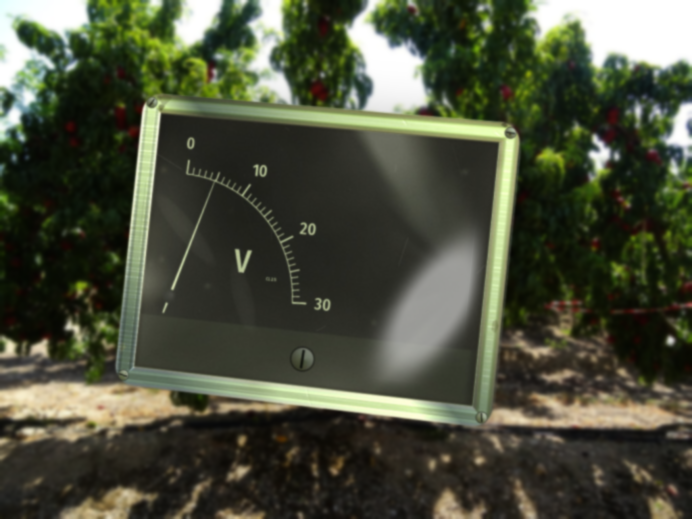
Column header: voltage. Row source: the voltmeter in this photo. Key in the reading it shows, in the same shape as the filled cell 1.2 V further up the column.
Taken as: 5 V
